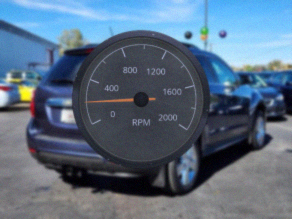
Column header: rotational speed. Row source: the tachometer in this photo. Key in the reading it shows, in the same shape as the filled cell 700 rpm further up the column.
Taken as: 200 rpm
